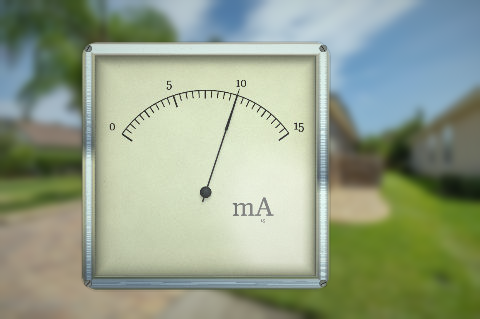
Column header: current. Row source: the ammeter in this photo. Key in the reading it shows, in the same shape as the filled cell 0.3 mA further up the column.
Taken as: 10 mA
